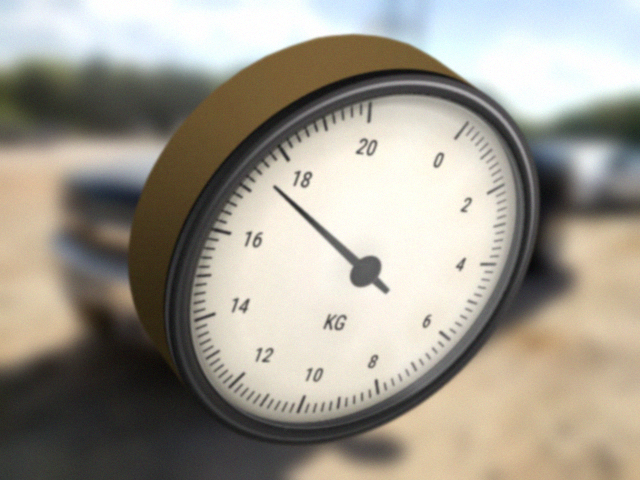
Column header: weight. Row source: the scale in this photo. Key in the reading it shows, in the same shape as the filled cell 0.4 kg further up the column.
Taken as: 17.4 kg
